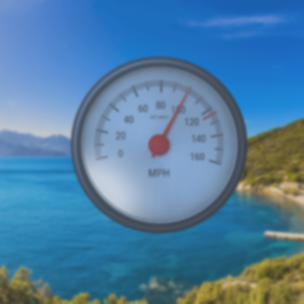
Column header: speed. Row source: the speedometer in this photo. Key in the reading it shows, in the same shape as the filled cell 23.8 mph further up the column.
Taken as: 100 mph
